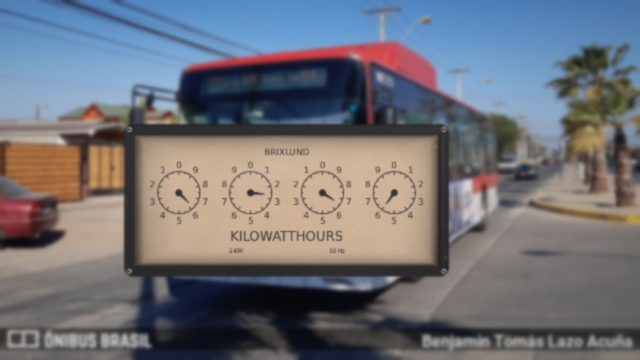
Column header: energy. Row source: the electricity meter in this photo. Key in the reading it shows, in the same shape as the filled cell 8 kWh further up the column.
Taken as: 6266 kWh
